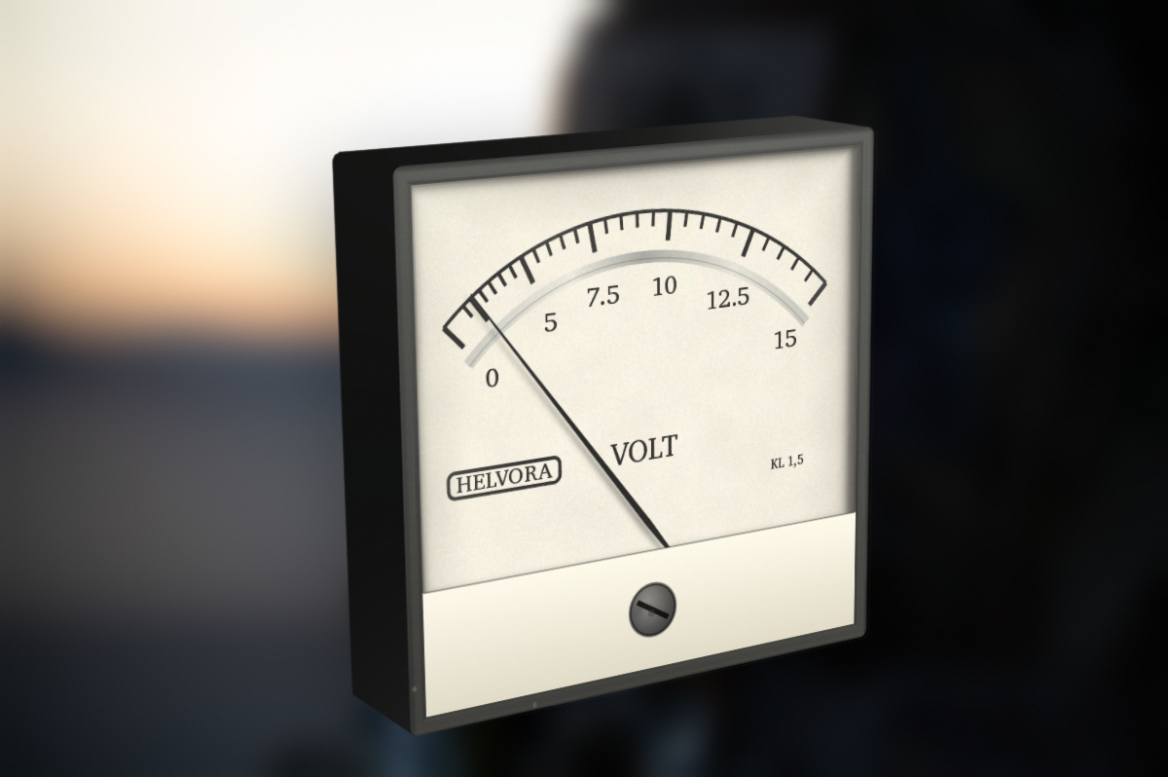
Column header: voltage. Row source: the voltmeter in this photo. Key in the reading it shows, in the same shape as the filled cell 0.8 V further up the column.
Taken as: 2.5 V
